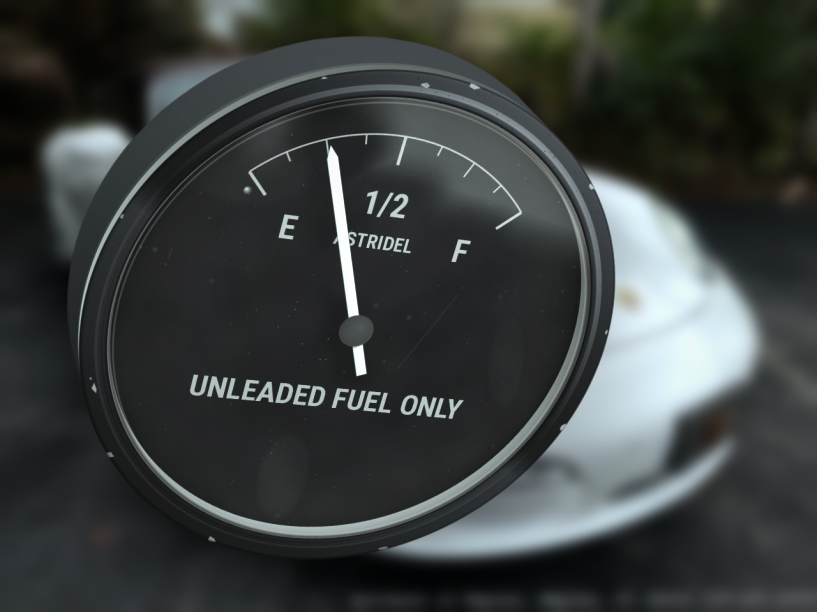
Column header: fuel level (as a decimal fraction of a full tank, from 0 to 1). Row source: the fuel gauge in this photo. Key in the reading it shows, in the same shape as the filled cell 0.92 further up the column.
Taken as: 0.25
